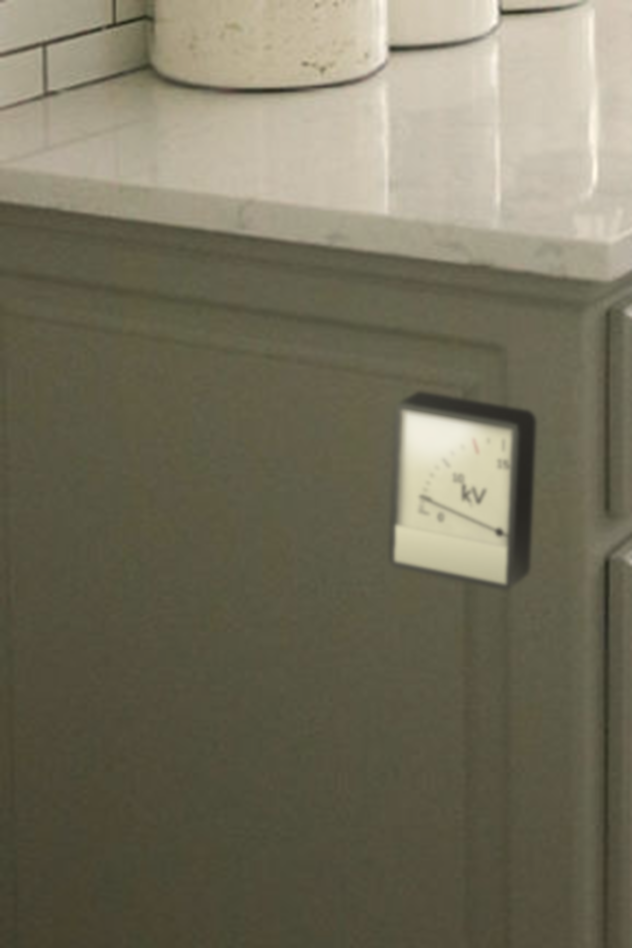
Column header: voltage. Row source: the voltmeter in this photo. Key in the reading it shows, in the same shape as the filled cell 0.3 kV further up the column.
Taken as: 5 kV
